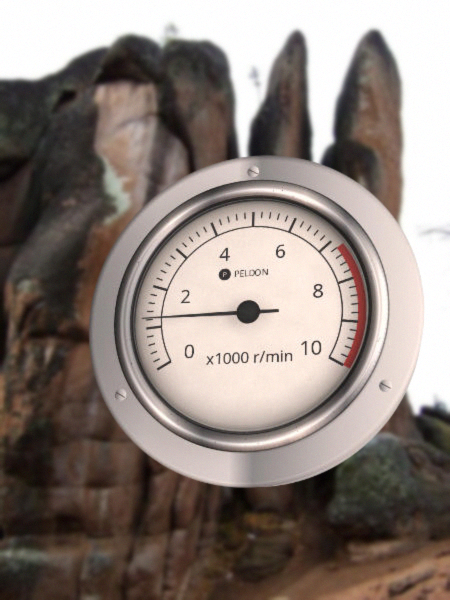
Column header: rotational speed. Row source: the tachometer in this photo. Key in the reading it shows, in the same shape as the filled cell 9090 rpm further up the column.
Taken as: 1200 rpm
